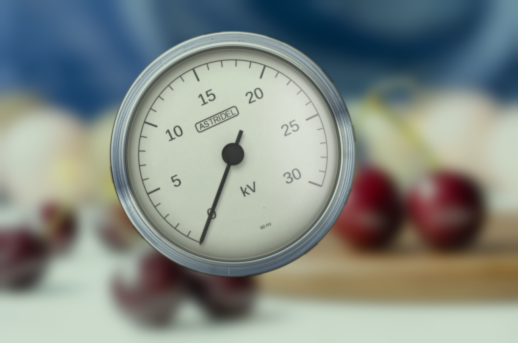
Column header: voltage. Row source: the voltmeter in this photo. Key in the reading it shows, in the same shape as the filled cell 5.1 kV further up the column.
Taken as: 0 kV
